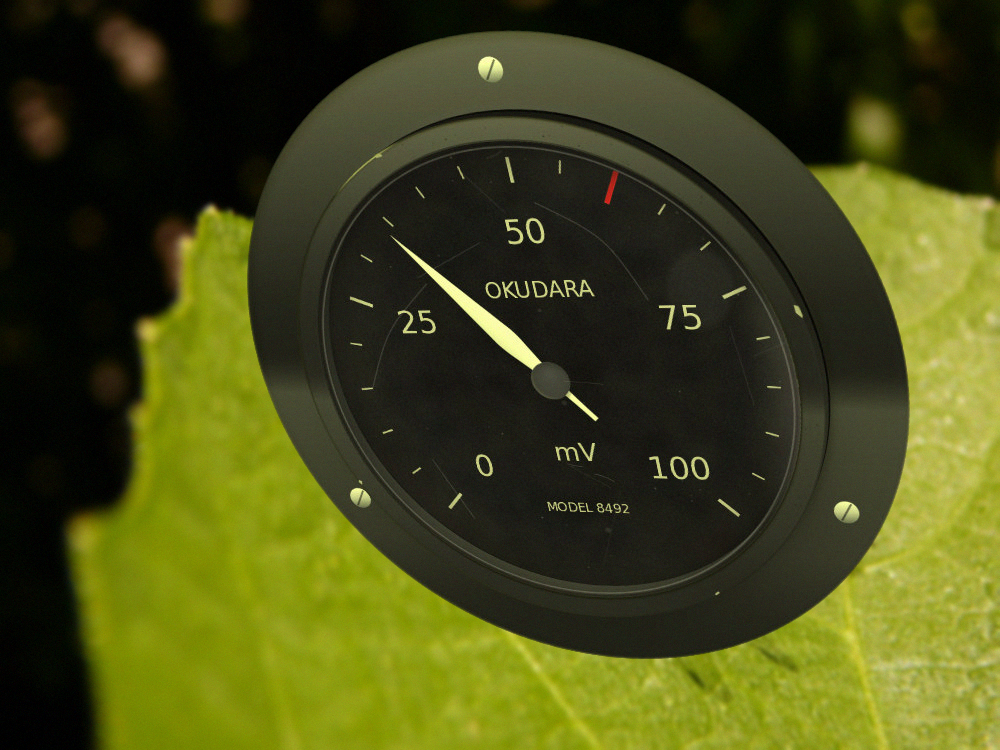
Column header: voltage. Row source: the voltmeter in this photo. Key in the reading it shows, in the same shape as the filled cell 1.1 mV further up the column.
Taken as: 35 mV
